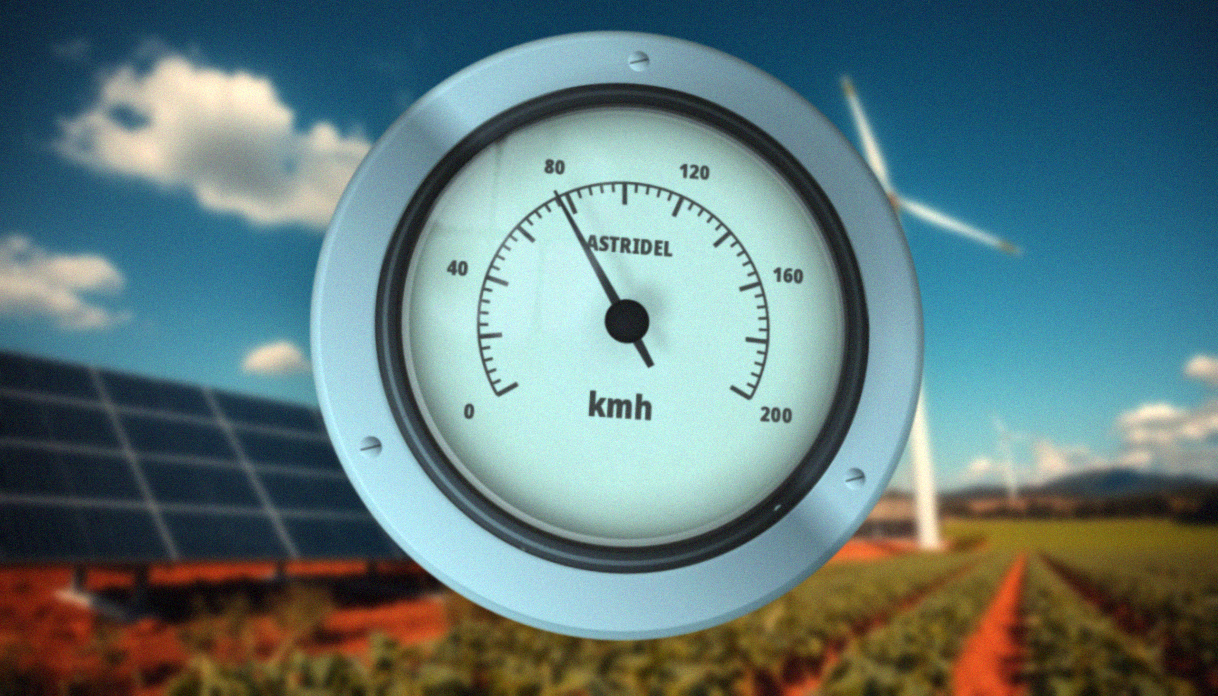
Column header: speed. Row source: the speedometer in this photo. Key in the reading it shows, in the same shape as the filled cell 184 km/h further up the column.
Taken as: 76 km/h
